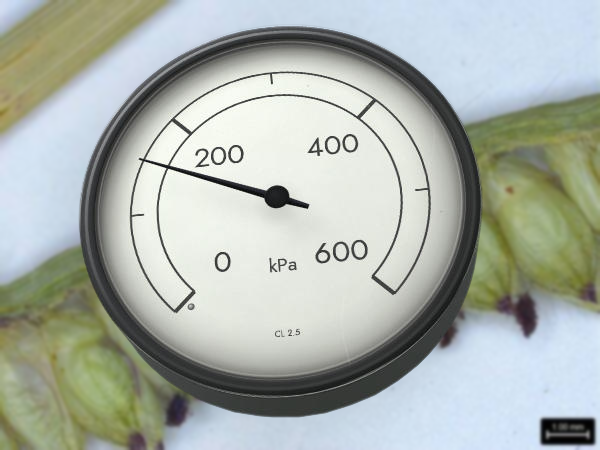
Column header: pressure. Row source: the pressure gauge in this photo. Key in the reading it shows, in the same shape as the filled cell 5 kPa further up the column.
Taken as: 150 kPa
